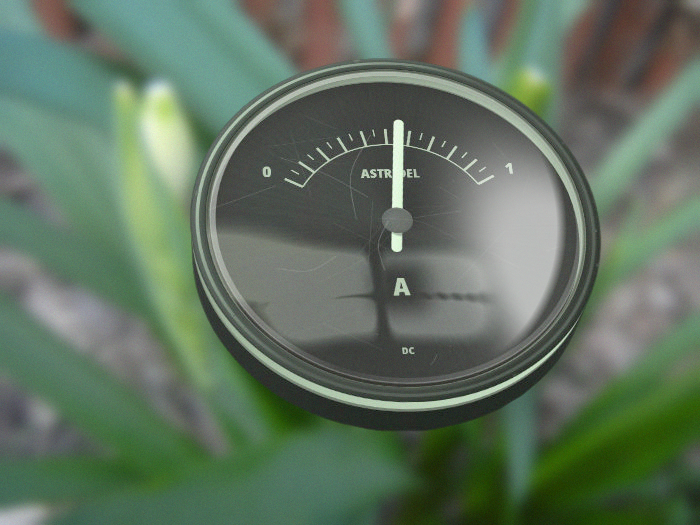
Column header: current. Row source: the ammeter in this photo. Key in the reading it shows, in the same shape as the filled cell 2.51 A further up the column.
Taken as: 0.55 A
